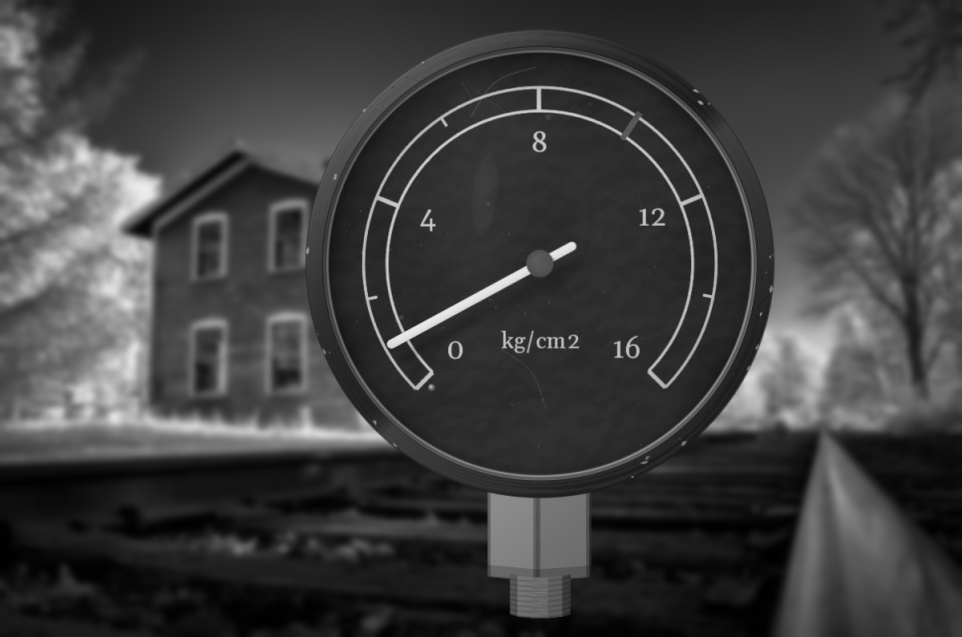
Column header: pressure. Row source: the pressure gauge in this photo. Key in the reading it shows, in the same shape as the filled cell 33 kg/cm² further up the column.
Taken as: 1 kg/cm²
